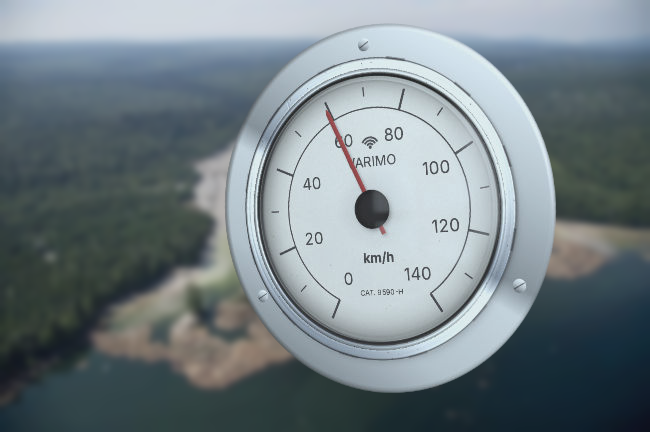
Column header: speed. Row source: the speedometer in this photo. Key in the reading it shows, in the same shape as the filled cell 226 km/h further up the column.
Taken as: 60 km/h
